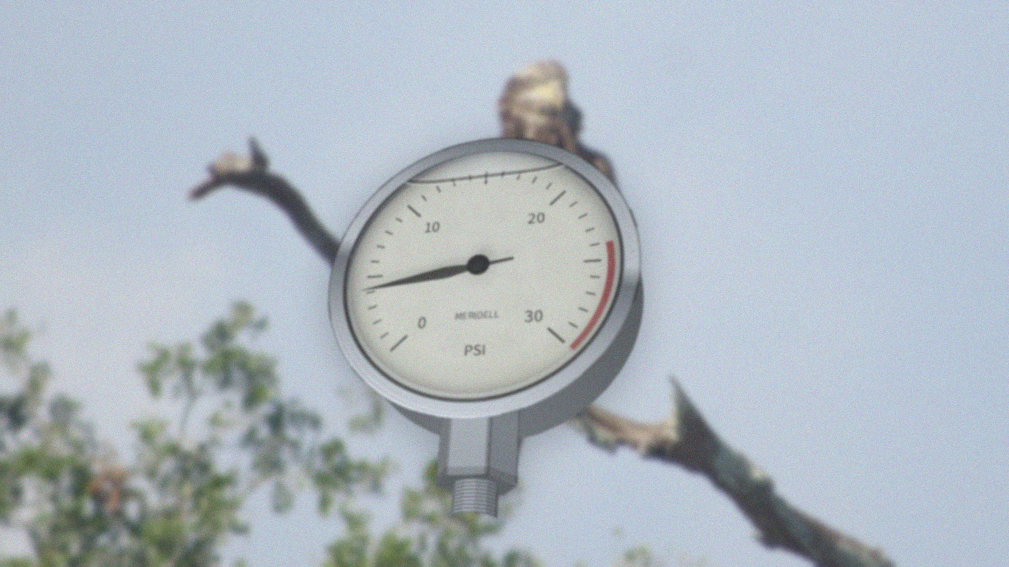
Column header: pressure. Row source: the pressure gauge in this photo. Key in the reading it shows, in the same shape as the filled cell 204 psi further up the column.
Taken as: 4 psi
